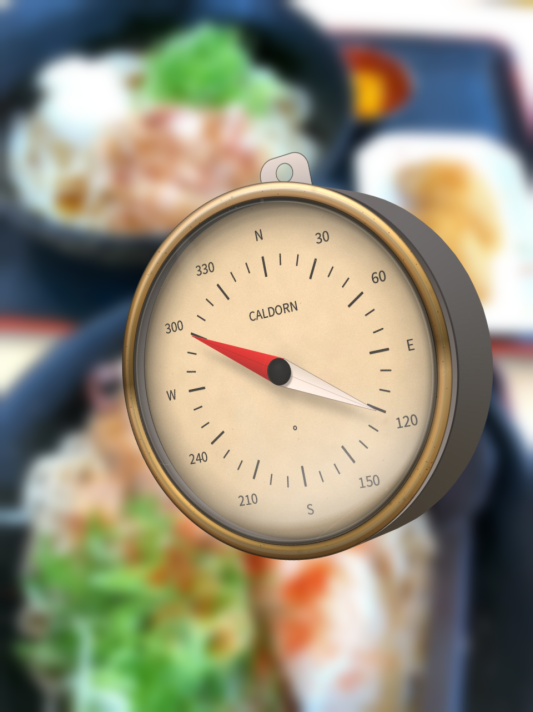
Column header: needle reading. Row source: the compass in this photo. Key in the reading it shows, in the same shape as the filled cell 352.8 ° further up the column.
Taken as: 300 °
